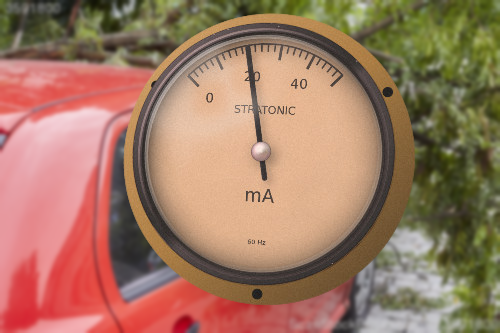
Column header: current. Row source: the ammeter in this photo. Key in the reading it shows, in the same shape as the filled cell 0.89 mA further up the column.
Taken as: 20 mA
